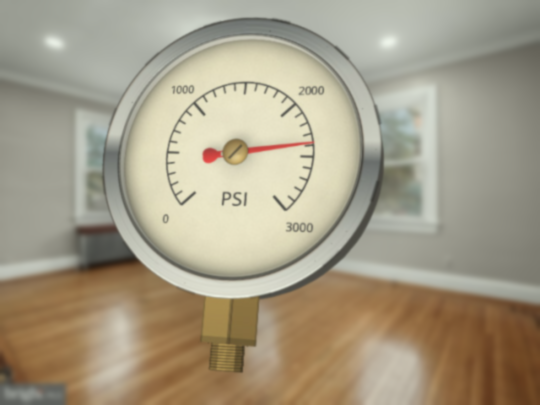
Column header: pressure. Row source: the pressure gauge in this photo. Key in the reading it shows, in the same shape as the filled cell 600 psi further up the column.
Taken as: 2400 psi
